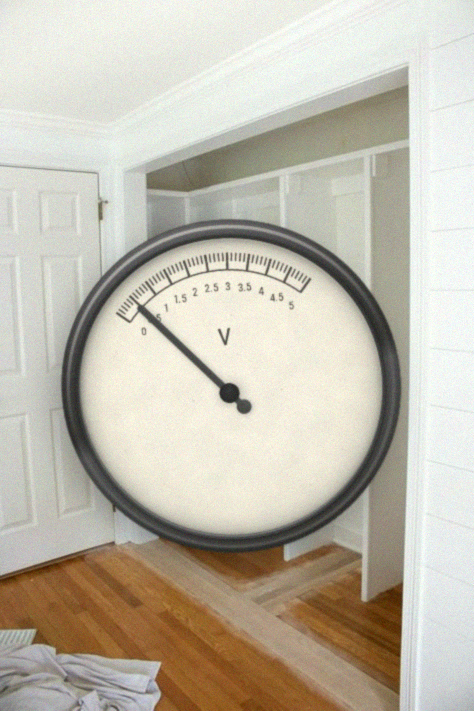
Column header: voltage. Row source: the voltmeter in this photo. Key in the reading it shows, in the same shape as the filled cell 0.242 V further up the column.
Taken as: 0.5 V
